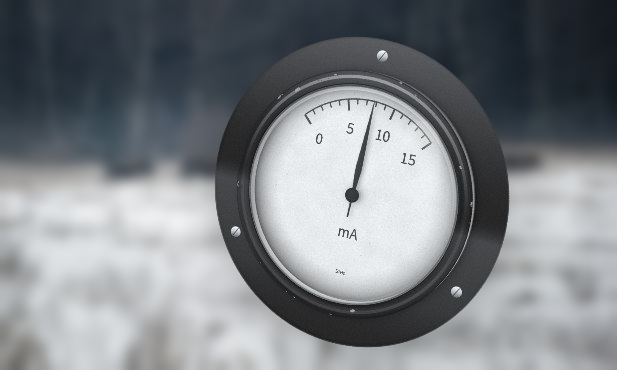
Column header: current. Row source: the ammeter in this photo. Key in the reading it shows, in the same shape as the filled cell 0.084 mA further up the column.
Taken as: 8 mA
